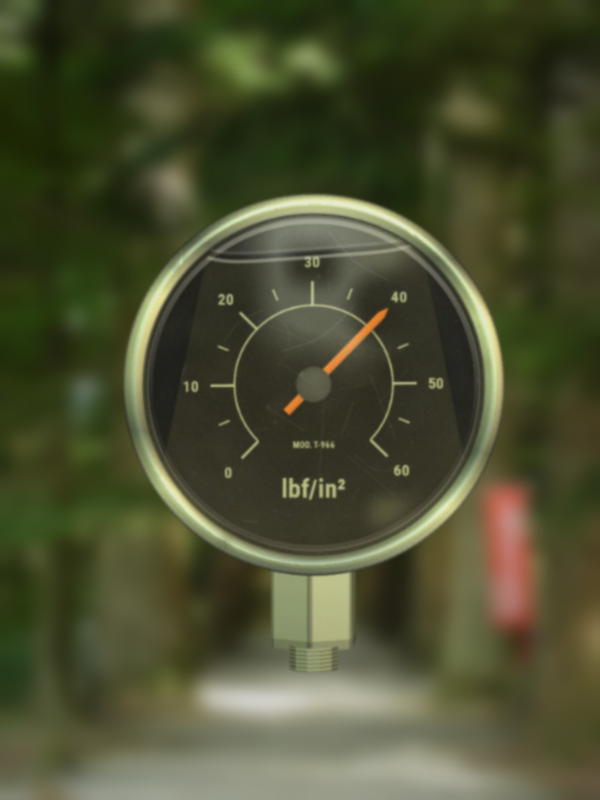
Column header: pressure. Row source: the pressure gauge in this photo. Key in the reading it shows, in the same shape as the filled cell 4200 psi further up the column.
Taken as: 40 psi
